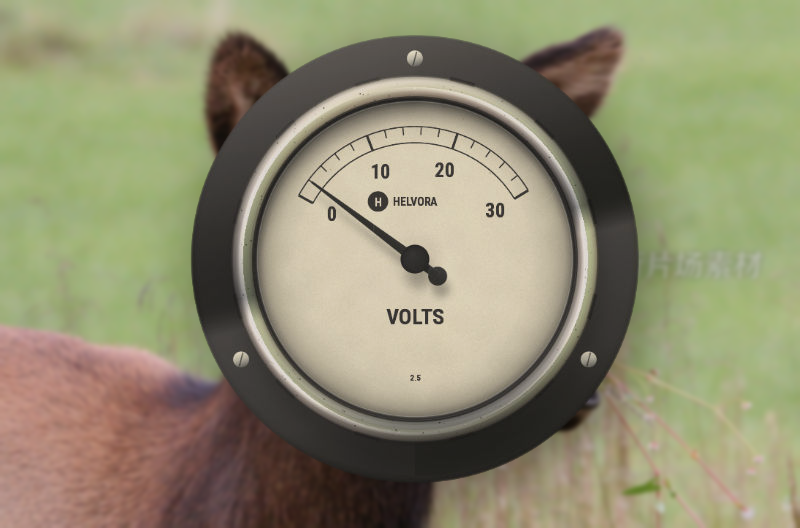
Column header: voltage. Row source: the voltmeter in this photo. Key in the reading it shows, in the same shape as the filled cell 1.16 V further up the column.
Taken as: 2 V
